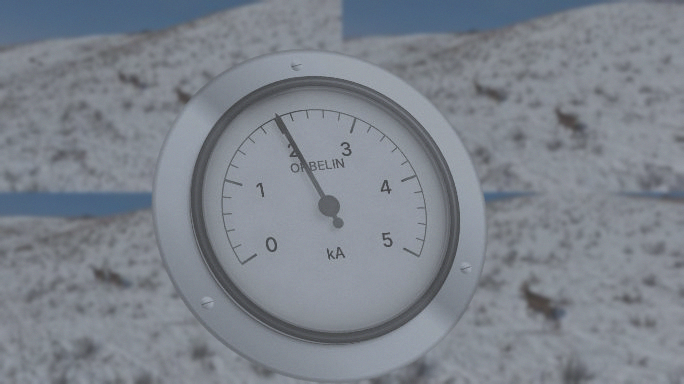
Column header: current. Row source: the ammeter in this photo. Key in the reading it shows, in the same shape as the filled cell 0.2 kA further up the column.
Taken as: 2 kA
